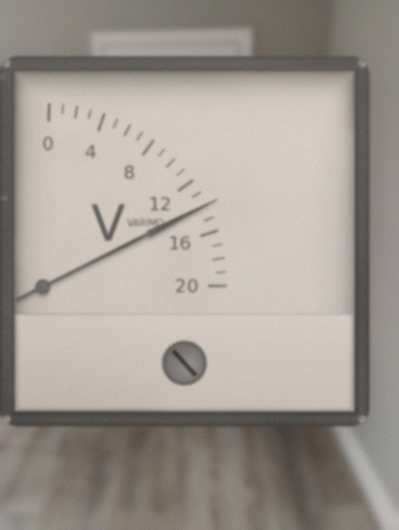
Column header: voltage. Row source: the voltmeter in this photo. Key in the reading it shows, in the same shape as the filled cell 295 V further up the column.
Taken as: 14 V
